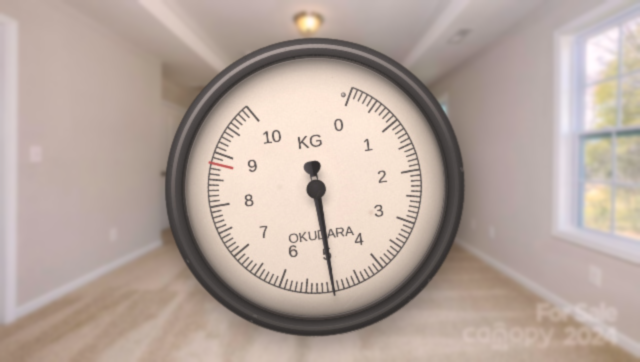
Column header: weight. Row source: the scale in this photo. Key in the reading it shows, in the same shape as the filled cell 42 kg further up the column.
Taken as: 5 kg
